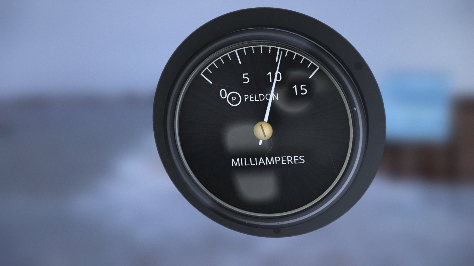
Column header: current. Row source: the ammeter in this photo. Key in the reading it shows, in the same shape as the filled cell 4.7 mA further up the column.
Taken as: 10.5 mA
